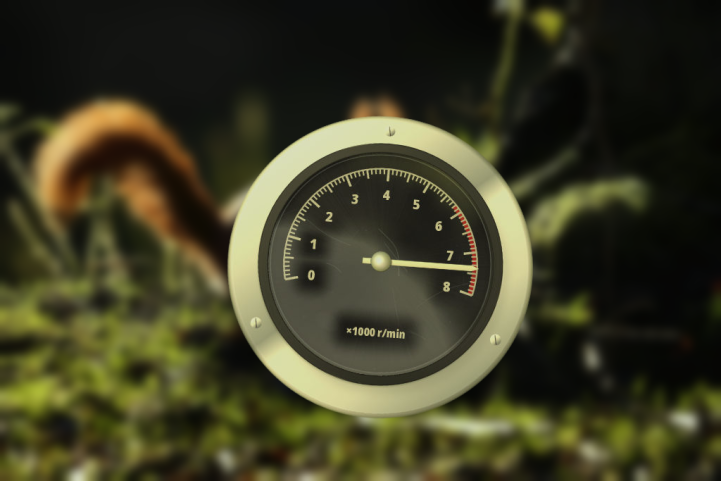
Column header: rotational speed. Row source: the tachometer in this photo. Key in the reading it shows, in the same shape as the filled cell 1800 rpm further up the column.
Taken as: 7400 rpm
